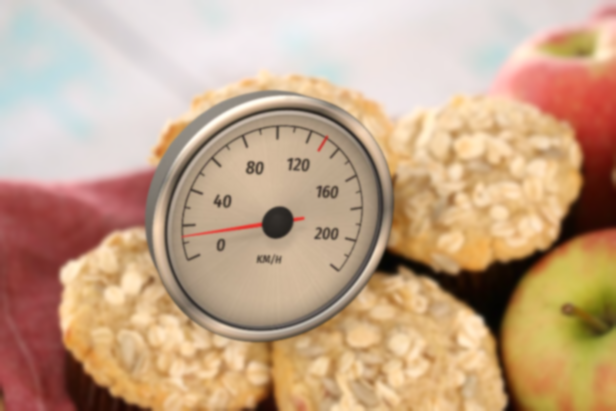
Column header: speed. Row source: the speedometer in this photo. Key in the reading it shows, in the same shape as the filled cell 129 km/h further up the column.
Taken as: 15 km/h
